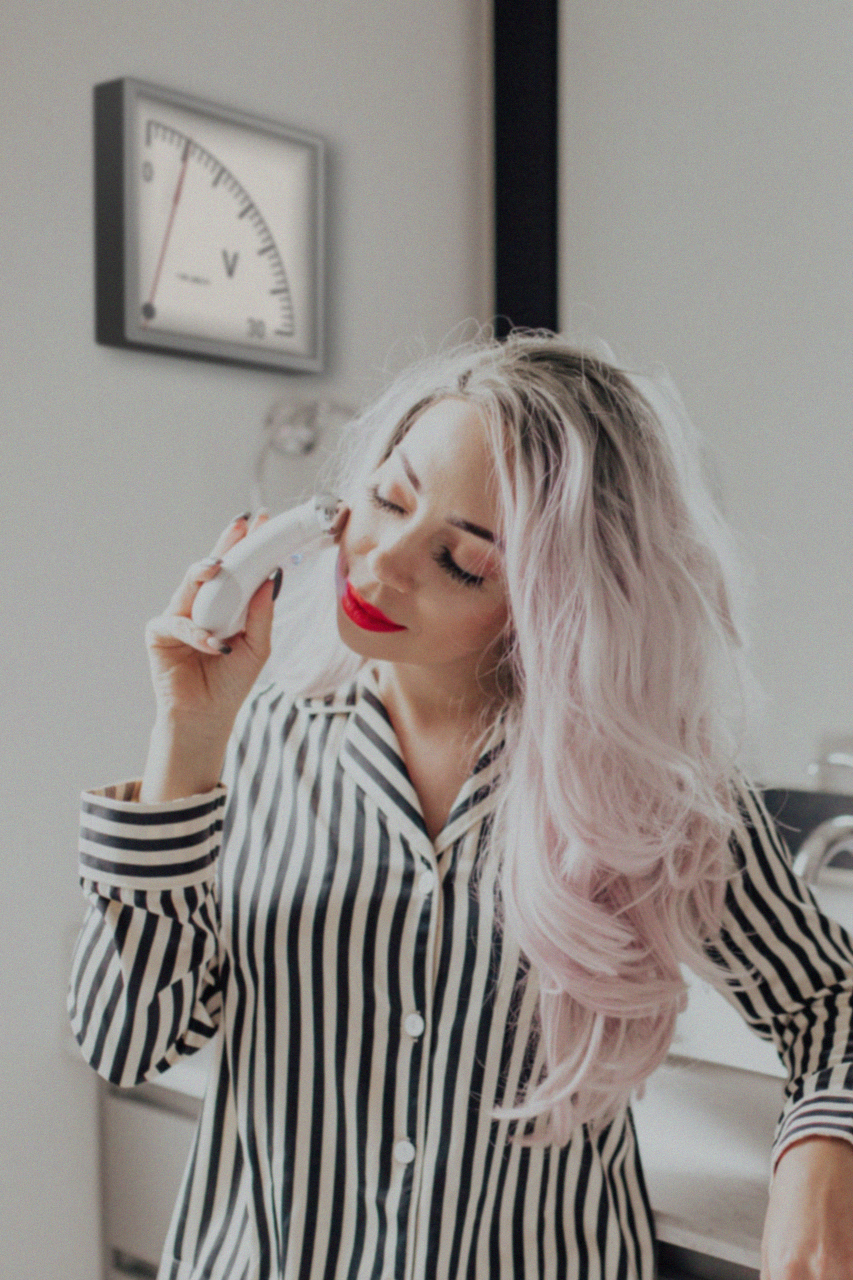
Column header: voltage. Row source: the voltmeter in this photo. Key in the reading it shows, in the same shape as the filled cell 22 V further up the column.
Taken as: 5 V
